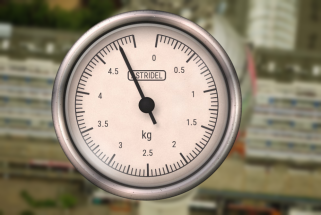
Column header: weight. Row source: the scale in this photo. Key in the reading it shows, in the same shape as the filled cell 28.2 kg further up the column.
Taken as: 4.8 kg
